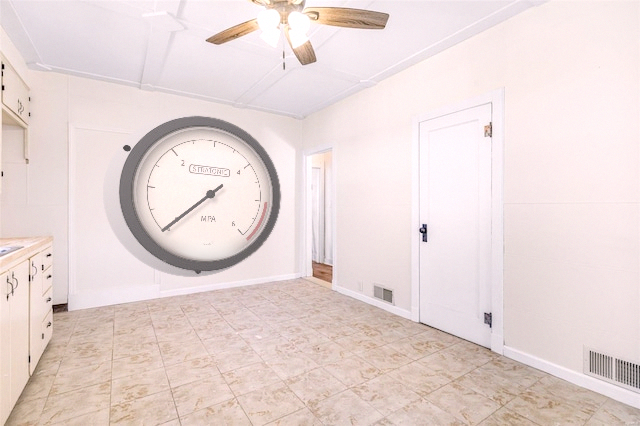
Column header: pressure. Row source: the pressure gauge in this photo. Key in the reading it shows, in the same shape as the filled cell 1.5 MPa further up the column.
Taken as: 0 MPa
